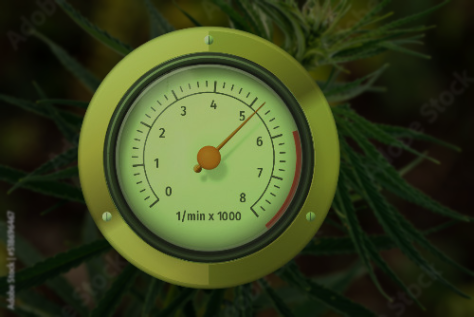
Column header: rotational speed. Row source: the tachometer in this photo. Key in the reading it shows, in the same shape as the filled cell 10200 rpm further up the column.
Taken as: 5200 rpm
